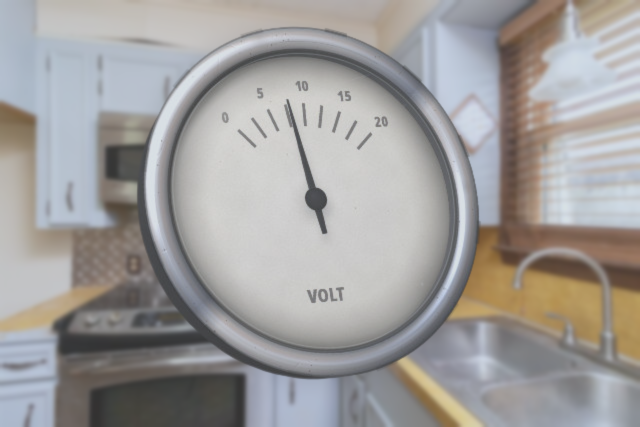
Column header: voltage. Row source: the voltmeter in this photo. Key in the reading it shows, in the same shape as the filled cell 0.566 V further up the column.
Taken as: 7.5 V
